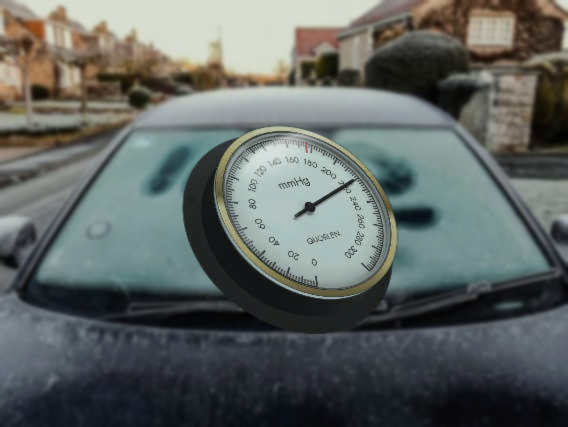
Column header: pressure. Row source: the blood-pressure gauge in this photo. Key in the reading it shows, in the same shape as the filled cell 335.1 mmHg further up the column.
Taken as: 220 mmHg
